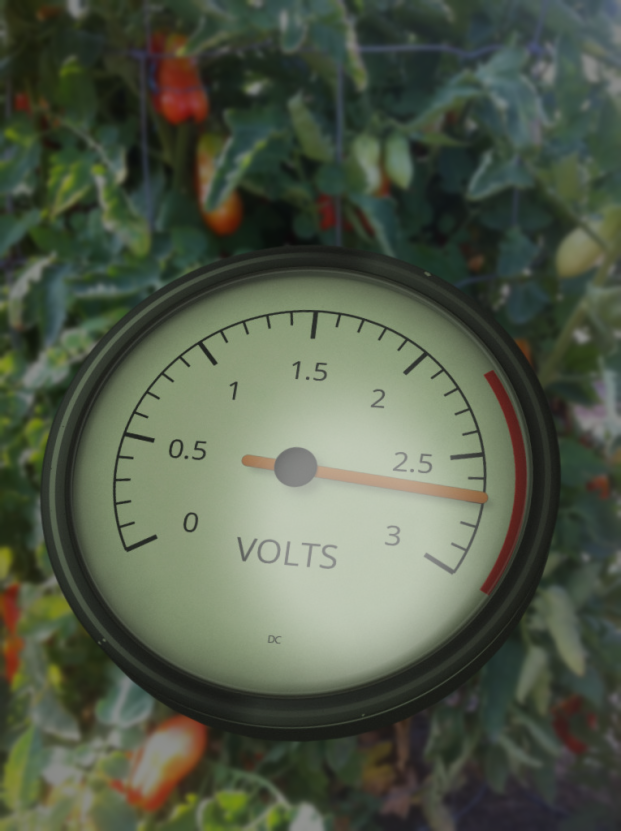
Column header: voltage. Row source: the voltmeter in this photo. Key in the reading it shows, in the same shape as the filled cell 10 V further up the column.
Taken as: 2.7 V
